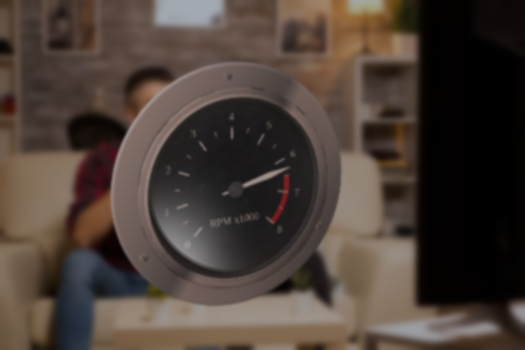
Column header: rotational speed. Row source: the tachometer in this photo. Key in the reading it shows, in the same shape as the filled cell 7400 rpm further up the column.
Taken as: 6250 rpm
